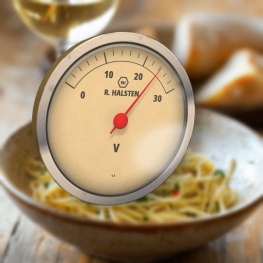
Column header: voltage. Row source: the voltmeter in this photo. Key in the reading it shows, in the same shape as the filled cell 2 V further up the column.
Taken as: 24 V
